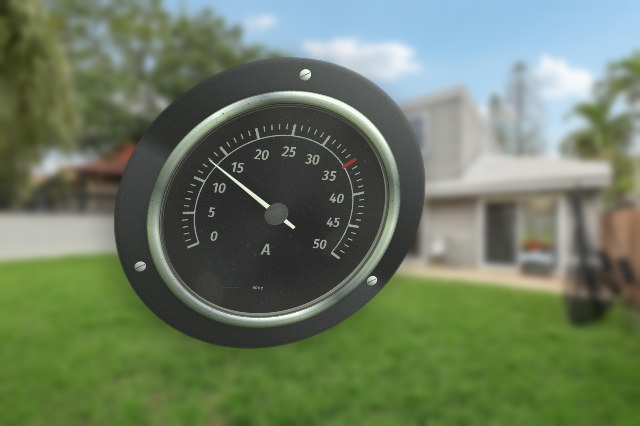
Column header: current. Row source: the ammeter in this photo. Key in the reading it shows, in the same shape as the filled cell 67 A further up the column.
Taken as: 13 A
